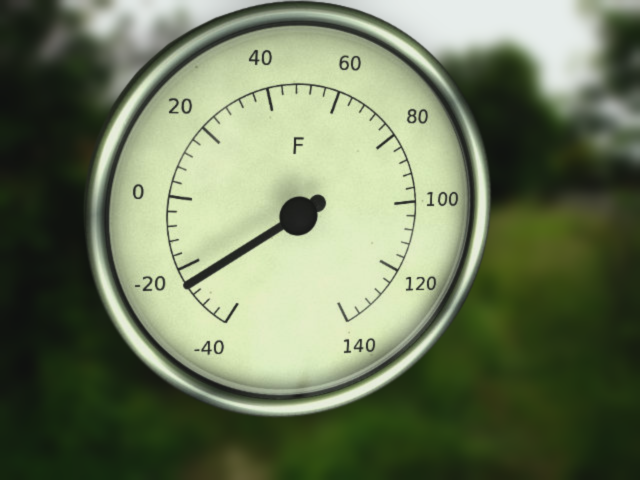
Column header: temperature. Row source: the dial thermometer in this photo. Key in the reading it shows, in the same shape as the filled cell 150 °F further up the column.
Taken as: -24 °F
